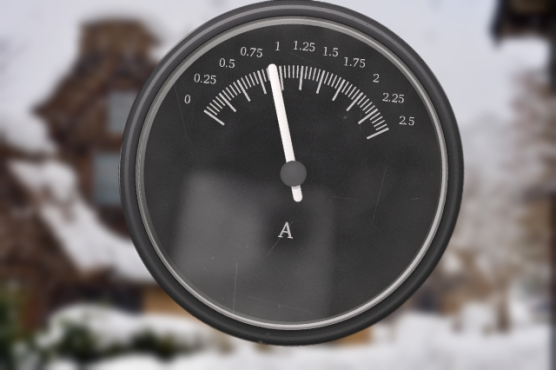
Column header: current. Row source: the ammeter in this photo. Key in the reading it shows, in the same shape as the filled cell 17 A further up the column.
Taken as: 0.9 A
